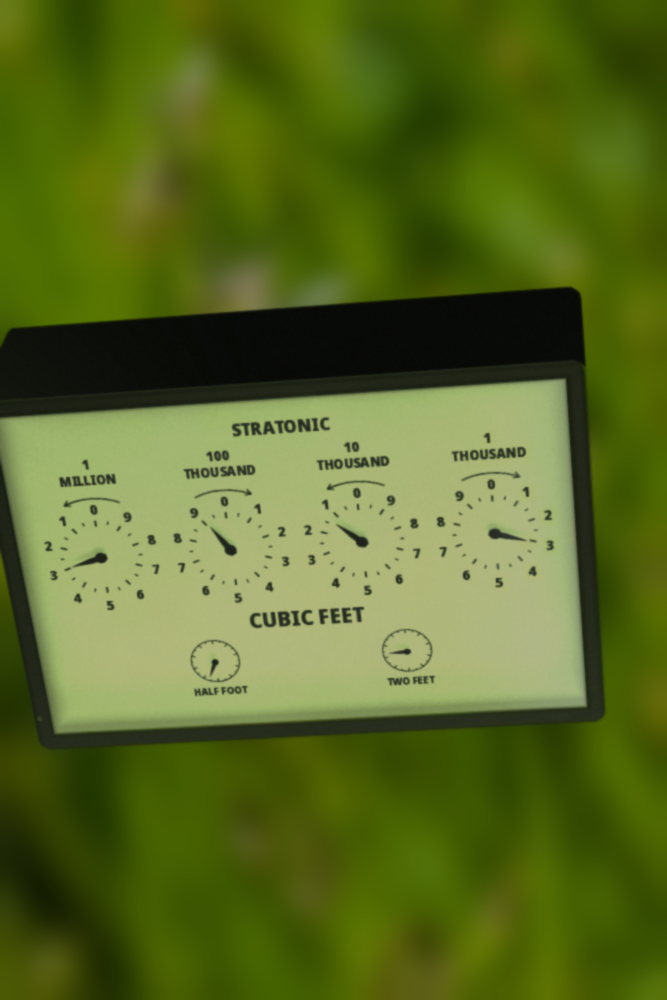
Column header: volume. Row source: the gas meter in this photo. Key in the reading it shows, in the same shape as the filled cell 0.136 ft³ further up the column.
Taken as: 291300 ft³
